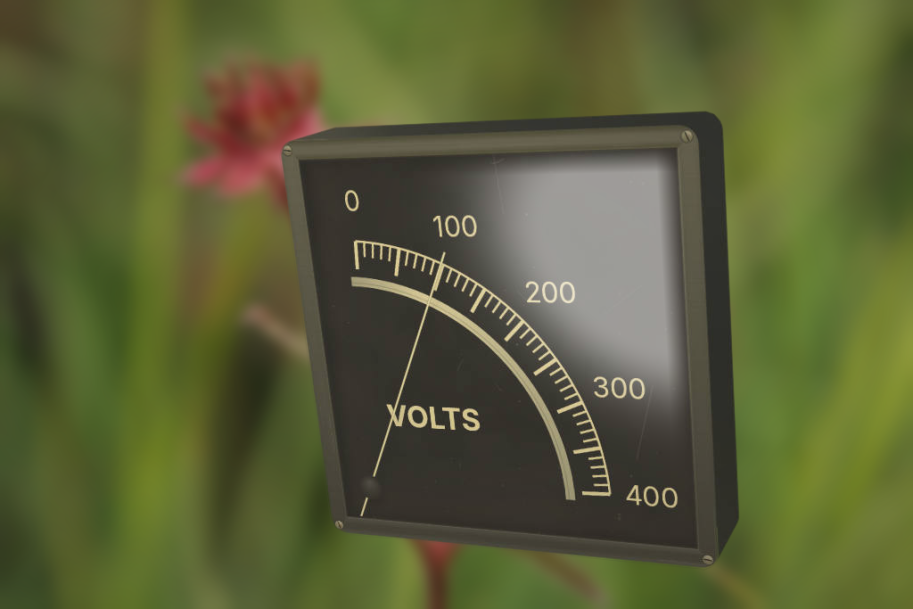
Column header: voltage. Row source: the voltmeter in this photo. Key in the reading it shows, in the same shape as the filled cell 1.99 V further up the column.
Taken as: 100 V
